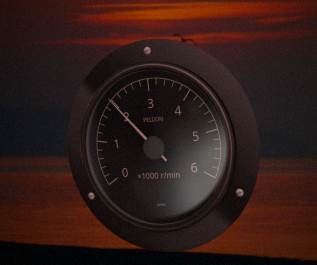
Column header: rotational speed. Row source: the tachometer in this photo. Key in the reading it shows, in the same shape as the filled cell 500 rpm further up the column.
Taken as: 2000 rpm
